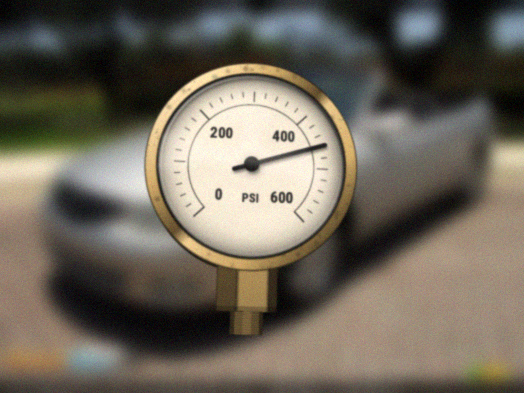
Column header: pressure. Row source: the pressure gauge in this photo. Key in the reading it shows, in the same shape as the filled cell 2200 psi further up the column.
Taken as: 460 psi
